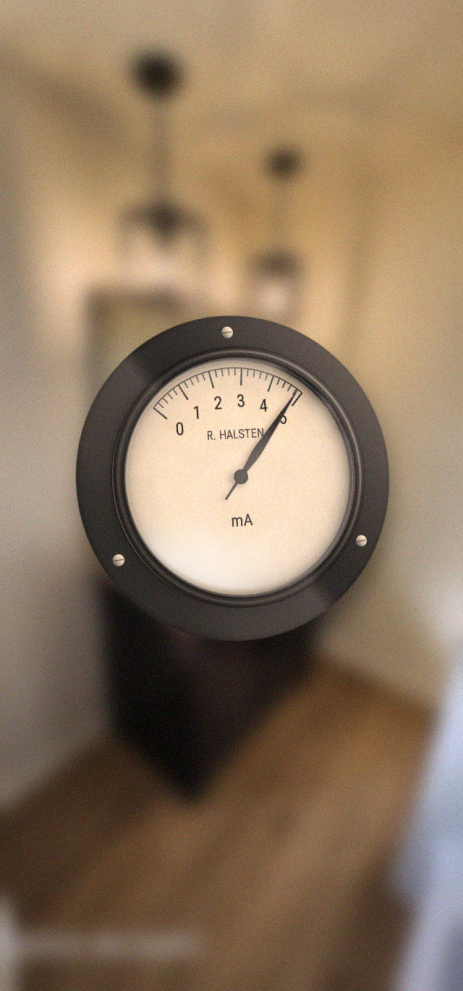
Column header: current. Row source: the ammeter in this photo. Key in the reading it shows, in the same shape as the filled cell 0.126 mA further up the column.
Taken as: 4.8 mA
